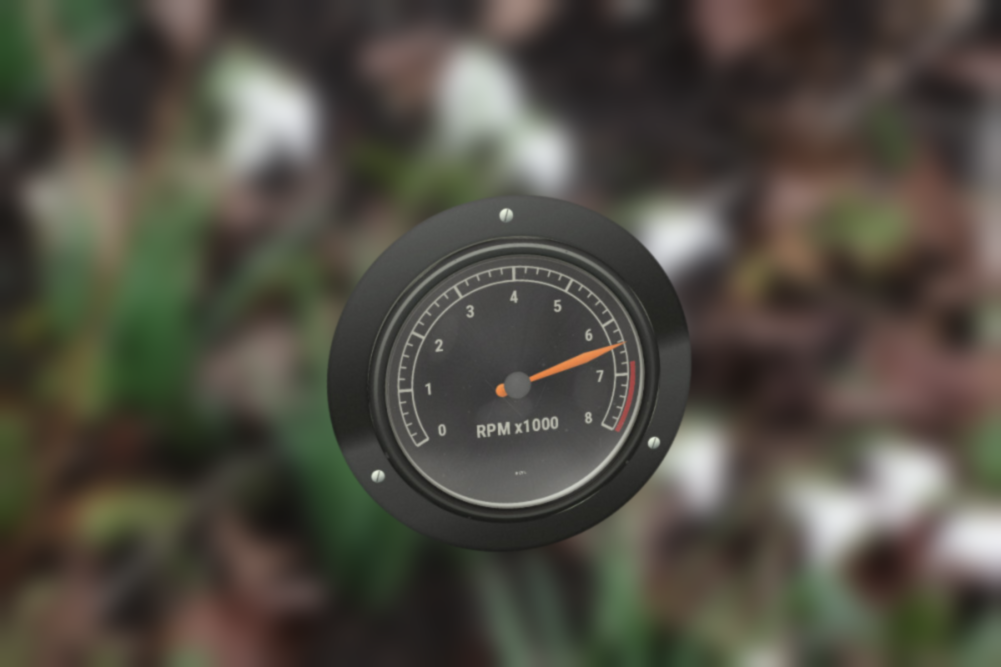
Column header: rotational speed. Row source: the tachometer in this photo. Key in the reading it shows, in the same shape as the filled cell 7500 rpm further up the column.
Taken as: 6400 rpm
